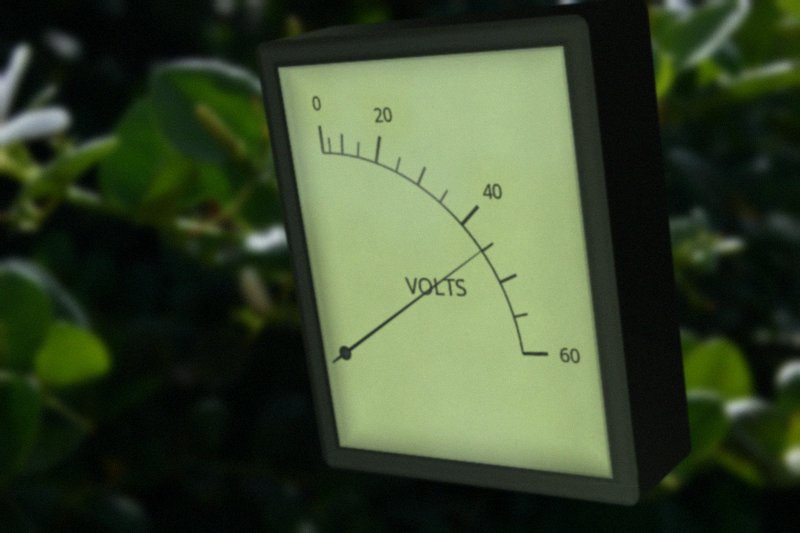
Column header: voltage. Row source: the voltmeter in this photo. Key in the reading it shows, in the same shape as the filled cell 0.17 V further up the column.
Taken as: 45 V
